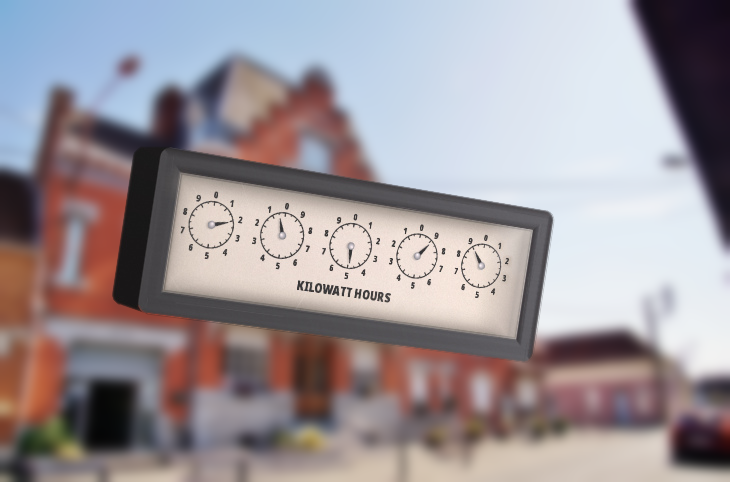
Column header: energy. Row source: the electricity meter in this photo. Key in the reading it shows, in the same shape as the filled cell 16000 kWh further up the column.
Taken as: 20489 kWh
